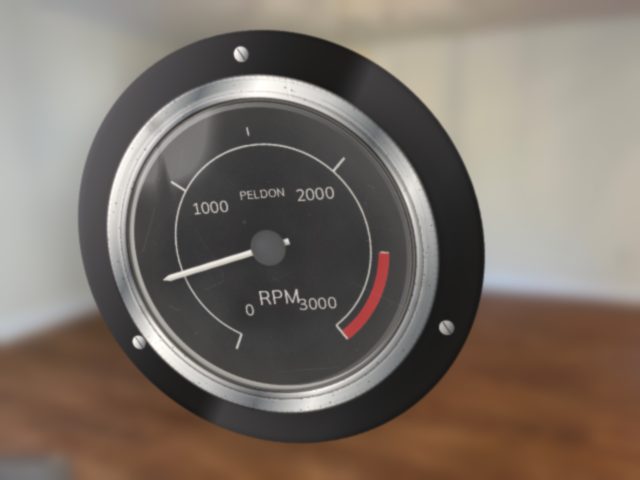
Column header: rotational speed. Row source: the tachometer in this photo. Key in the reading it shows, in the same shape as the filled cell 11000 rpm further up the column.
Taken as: 500 rpm
